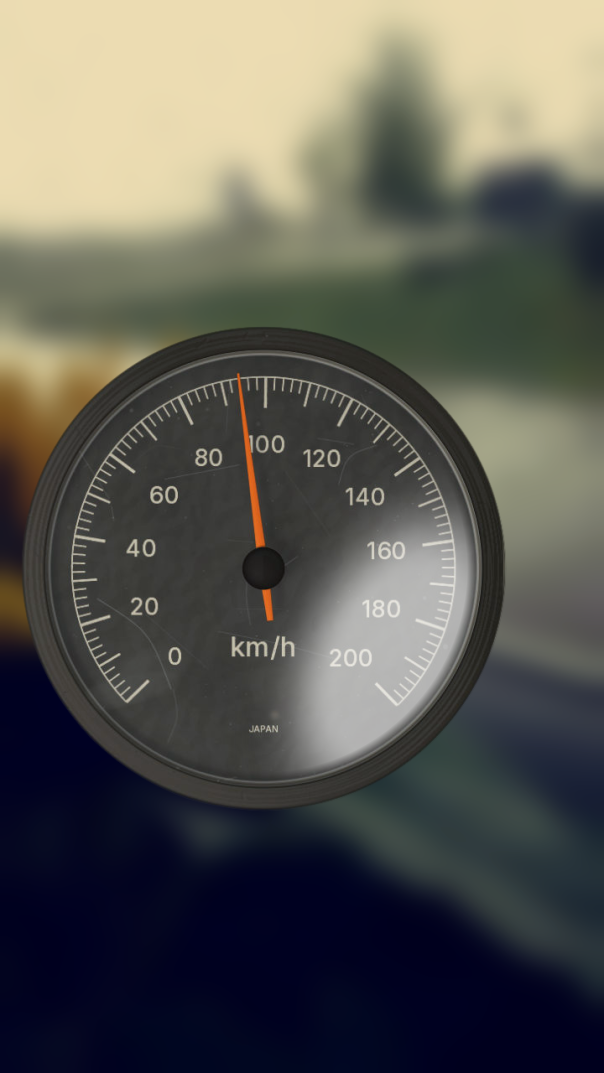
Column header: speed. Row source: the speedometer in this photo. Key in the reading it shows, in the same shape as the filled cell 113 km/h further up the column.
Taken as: 94 km/h
